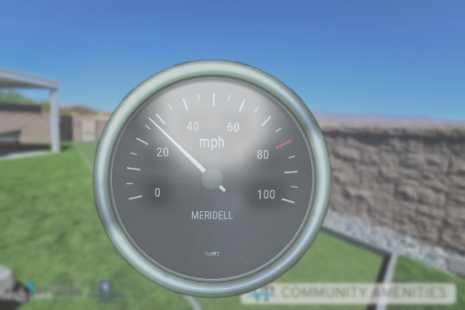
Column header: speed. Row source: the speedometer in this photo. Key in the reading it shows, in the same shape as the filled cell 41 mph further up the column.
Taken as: 27.5 mph
